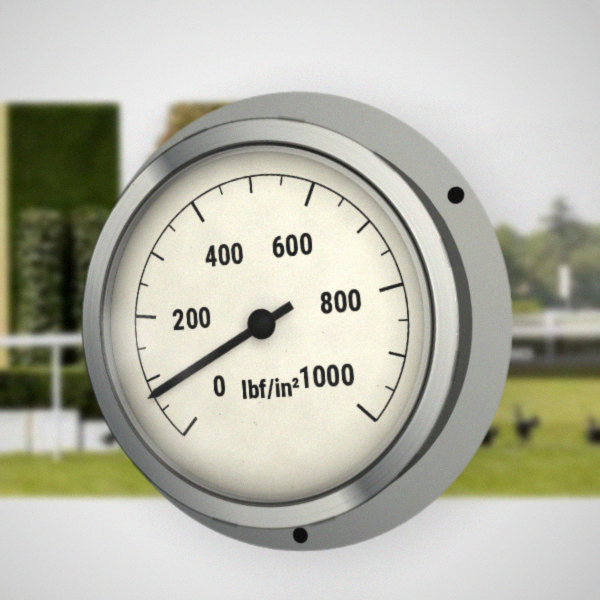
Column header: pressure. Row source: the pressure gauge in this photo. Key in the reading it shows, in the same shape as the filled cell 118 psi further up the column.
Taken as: 75 psi
